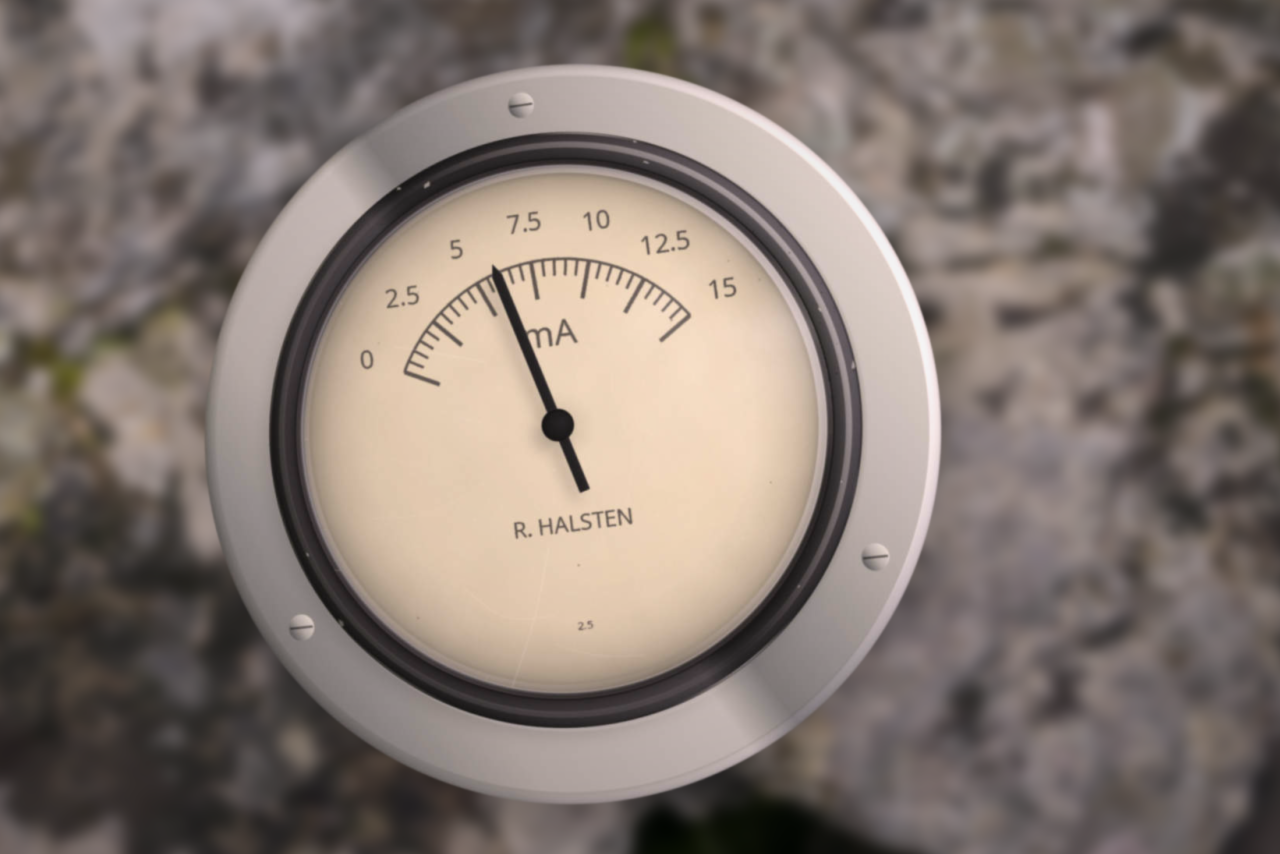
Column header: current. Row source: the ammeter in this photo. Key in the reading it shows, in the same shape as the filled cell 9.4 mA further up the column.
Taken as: 6 mA
